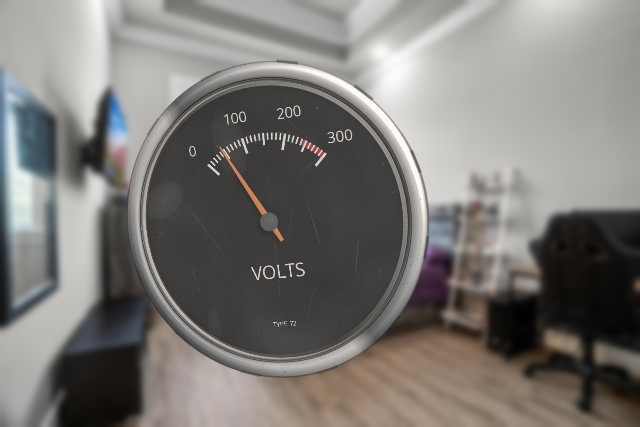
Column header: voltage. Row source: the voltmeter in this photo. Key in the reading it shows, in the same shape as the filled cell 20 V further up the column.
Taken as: 50 V
